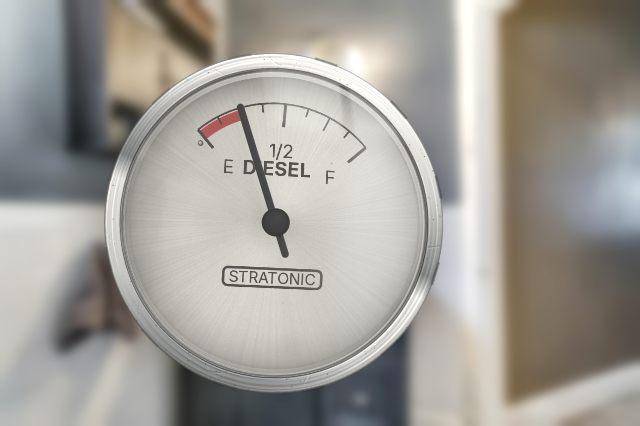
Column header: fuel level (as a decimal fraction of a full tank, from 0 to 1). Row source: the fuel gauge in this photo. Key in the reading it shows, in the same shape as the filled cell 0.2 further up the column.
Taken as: 0.25
